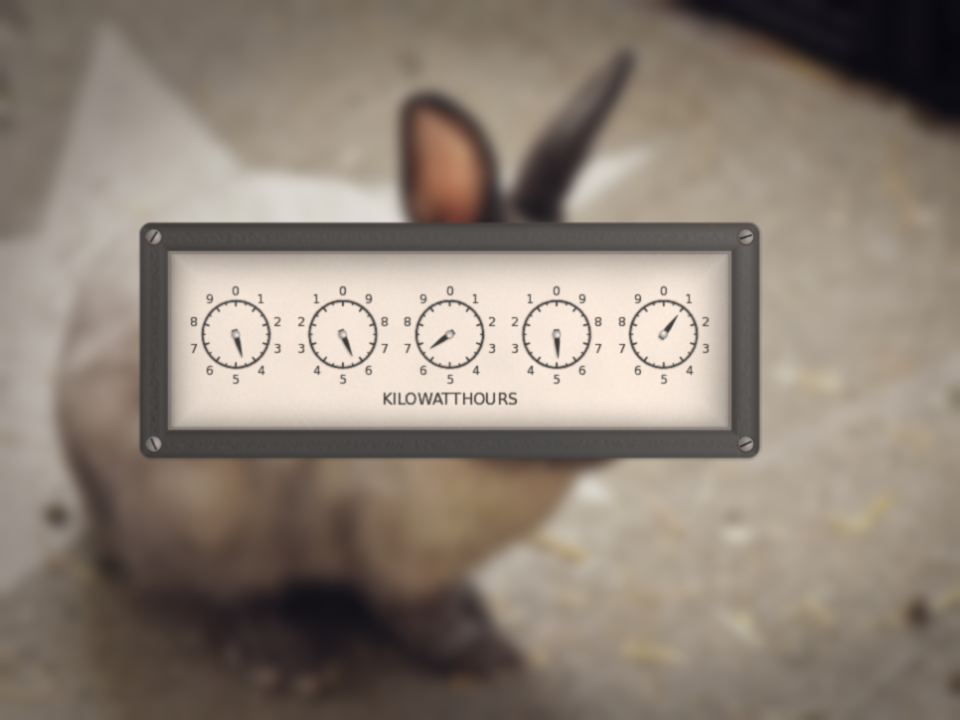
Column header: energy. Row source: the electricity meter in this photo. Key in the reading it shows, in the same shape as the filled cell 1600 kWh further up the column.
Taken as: 45651 kWh
